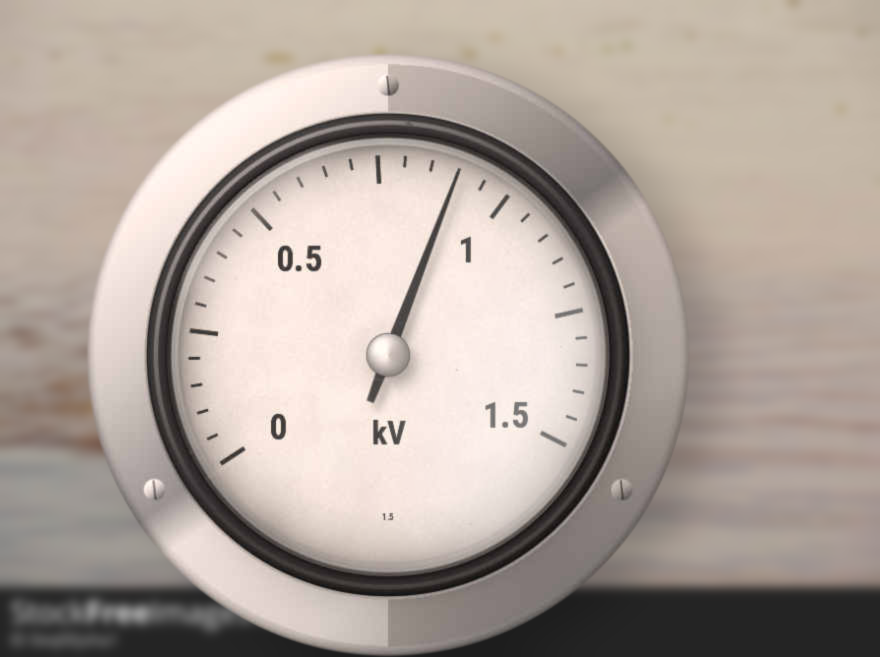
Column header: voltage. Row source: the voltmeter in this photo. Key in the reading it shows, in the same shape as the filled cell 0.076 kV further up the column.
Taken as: 0.9 kV
